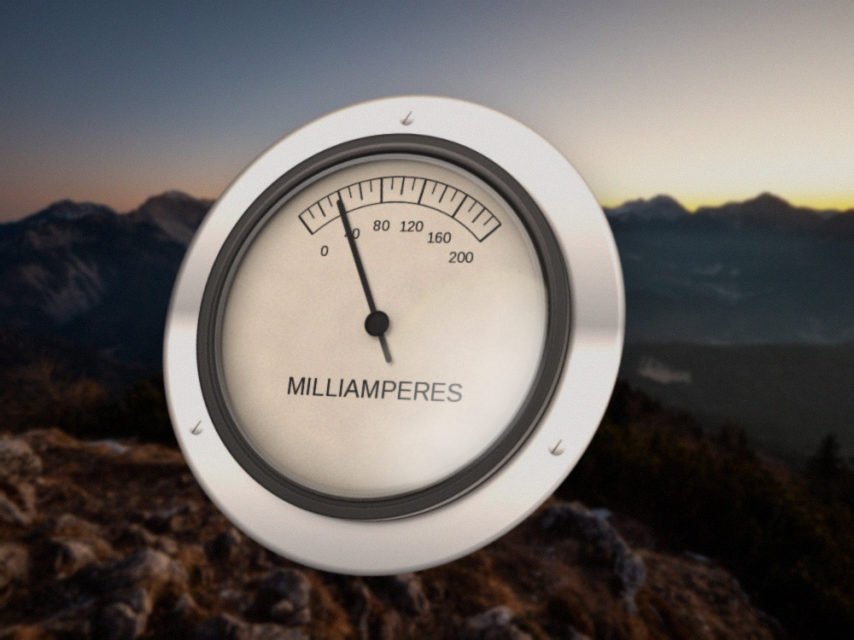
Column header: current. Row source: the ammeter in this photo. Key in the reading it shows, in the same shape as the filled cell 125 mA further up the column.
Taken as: 40 mA
